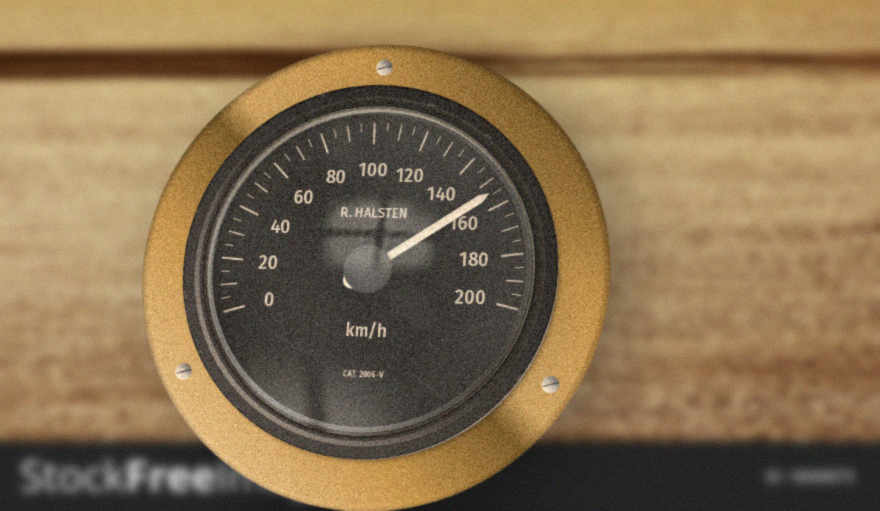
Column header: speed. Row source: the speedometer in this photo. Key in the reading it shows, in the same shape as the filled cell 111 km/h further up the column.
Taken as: 155 km/h
